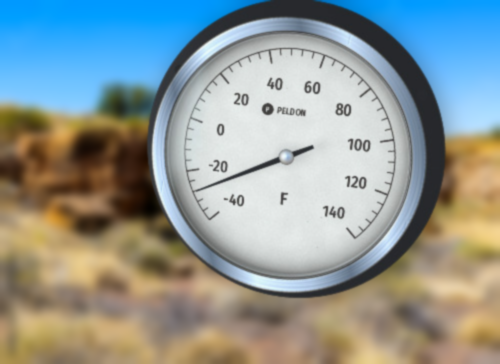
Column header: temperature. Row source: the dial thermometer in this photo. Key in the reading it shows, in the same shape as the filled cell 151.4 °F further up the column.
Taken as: -28 °F
